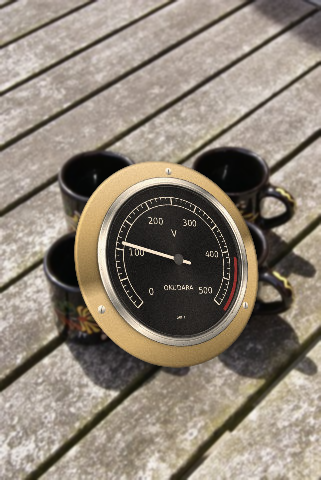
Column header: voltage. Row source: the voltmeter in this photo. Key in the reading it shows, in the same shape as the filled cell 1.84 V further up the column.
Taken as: 110 V
